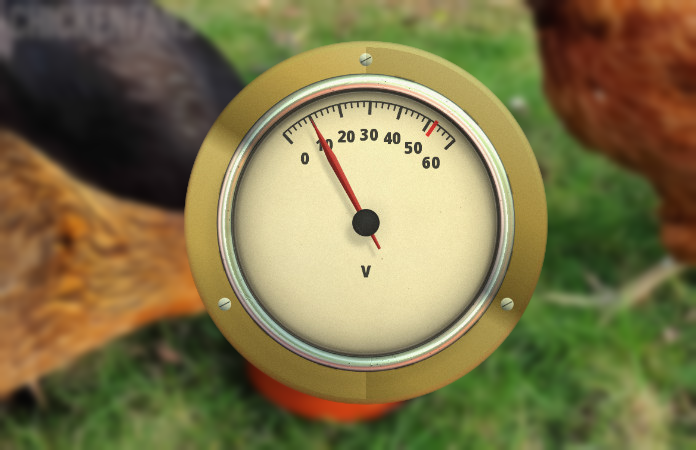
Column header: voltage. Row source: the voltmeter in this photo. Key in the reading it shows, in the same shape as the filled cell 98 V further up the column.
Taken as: 10 V
